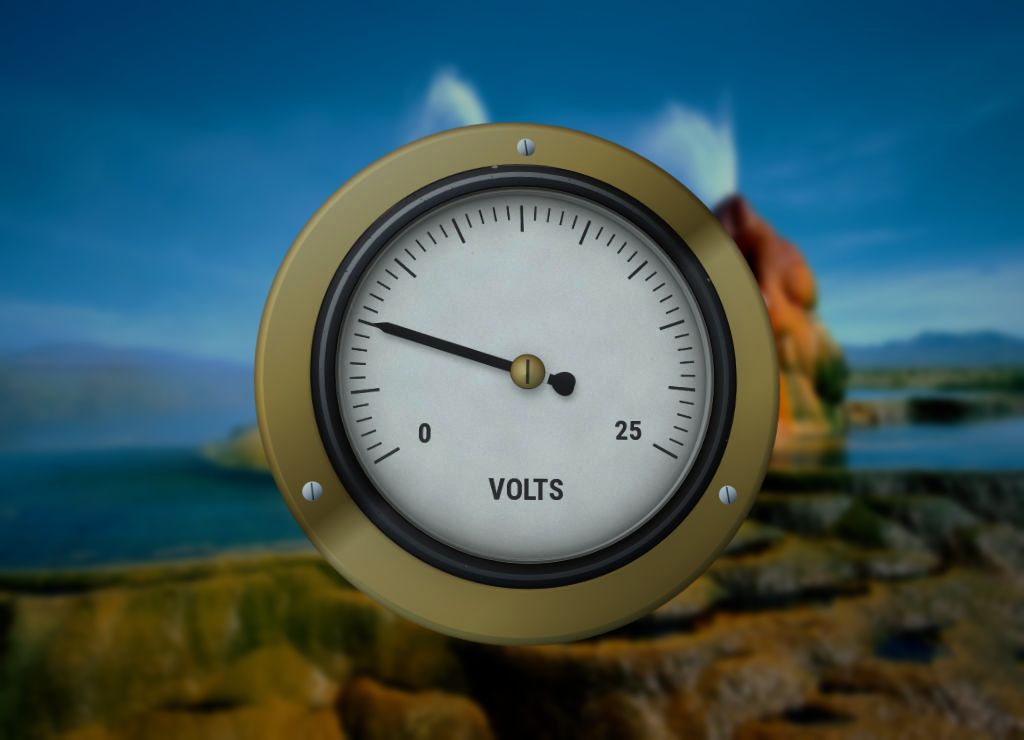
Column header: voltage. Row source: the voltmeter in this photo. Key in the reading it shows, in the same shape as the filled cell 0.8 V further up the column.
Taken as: 5 V
